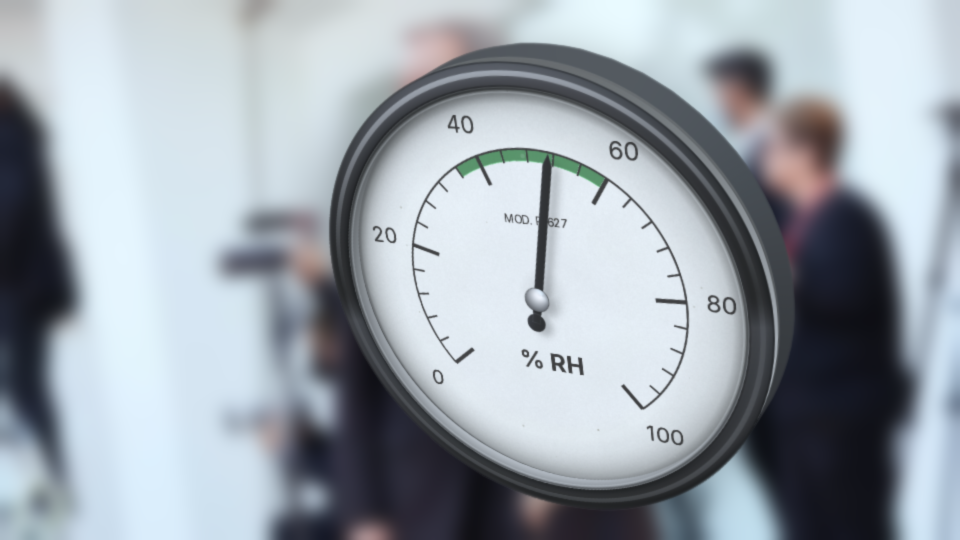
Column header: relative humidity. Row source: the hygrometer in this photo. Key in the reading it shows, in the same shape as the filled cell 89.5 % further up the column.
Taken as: 52 %
